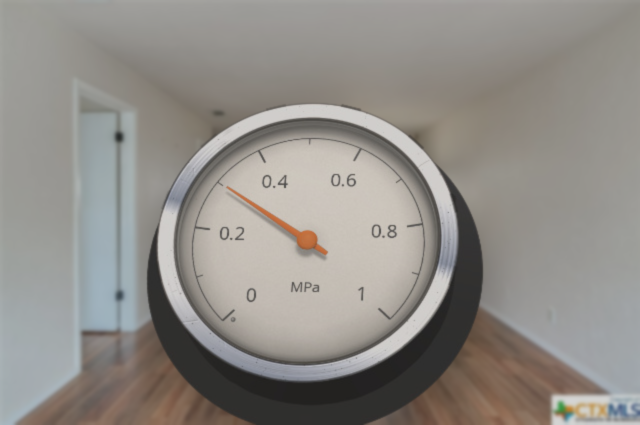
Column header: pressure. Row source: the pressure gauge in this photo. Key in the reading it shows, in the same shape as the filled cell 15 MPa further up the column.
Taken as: 0.3 MPa
